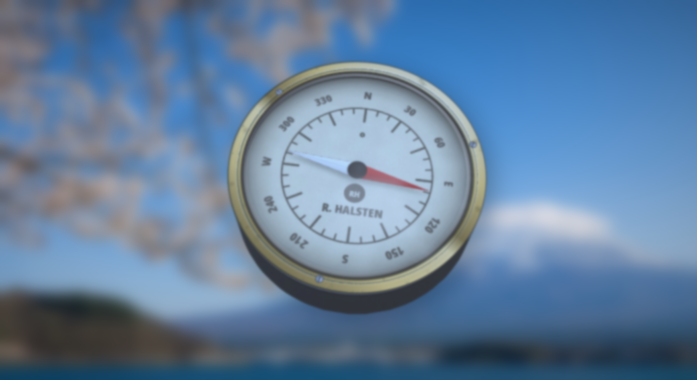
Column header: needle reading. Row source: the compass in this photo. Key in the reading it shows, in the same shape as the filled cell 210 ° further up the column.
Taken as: 100 °
